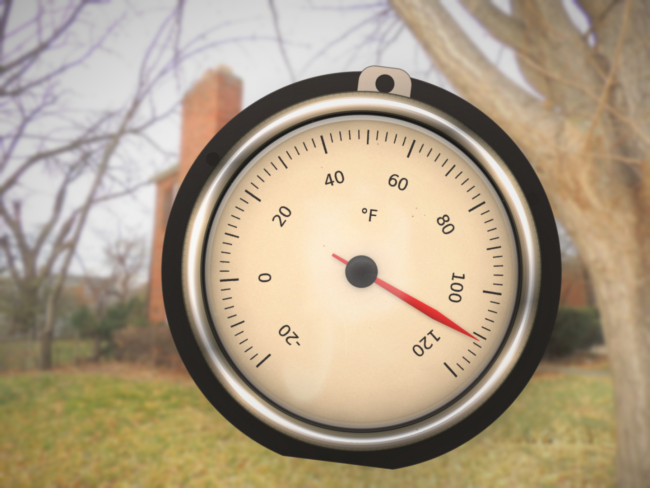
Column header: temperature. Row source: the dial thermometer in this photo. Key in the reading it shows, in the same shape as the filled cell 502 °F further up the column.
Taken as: 111 °F
